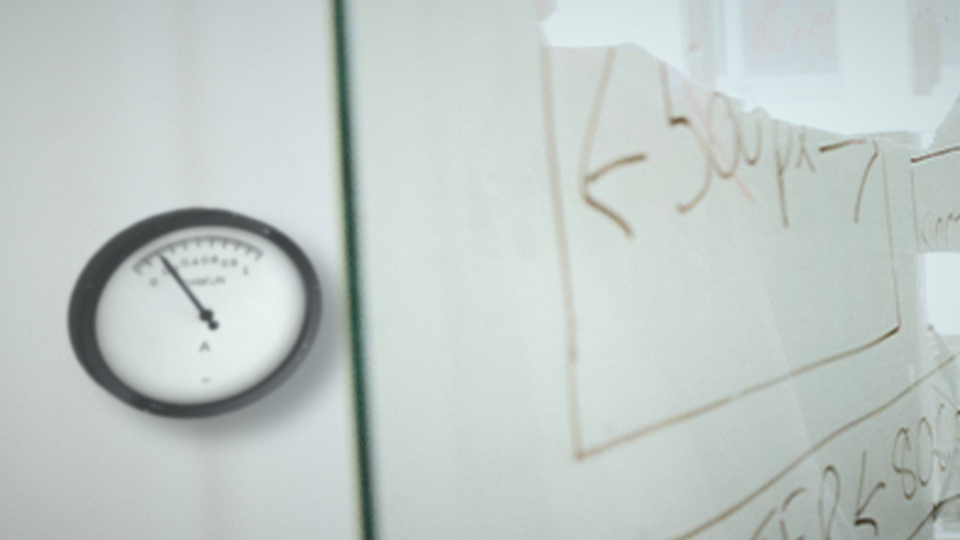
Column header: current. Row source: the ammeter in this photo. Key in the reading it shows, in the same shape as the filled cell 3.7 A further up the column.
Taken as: 0.2 A
